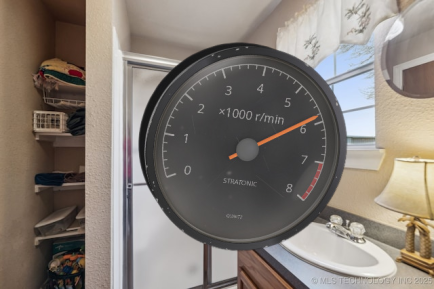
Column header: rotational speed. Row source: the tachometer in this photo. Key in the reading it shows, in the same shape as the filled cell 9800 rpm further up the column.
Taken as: 5800 rpm
